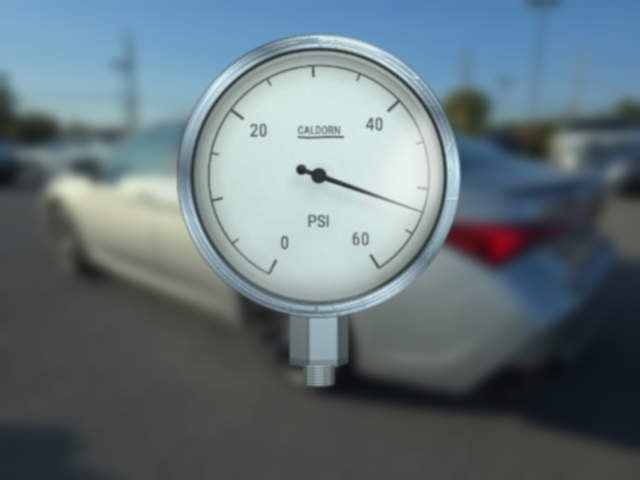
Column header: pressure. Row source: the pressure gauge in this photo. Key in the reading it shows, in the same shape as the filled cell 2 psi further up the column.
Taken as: 52.5 psi
